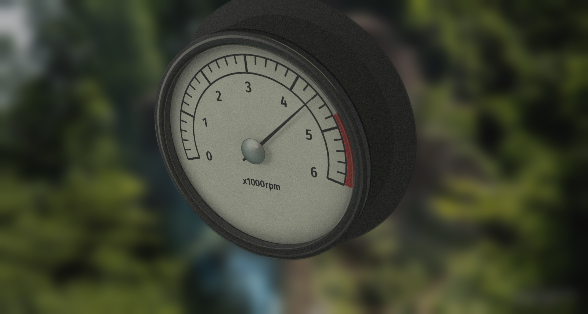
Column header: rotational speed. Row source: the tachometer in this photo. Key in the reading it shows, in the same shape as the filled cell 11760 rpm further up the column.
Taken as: 4400 rpm
